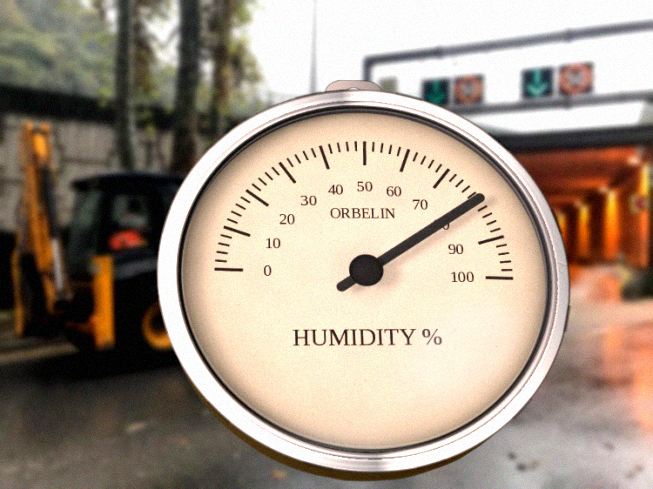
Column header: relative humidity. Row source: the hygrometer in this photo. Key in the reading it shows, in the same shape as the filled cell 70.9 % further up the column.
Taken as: 80 %
